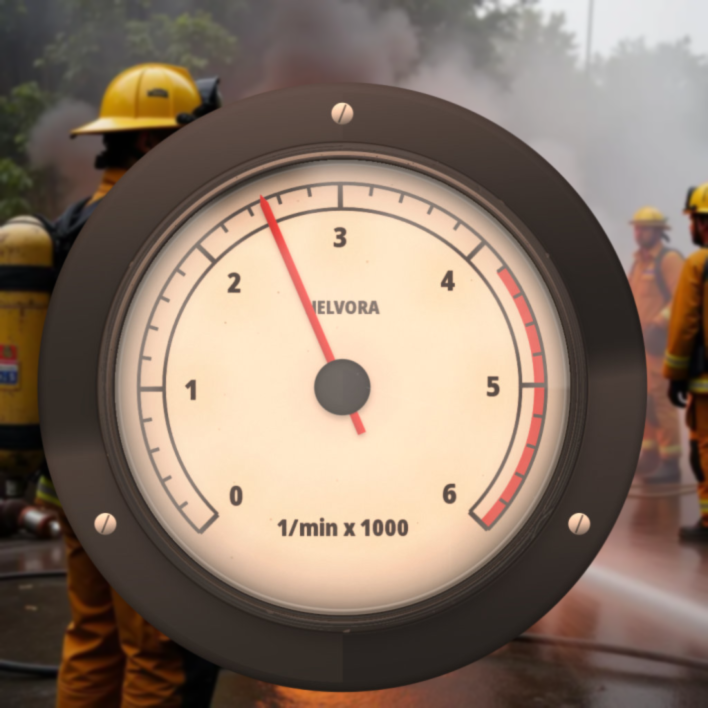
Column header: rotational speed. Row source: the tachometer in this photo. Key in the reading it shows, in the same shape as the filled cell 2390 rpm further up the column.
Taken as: 2500 rpm
